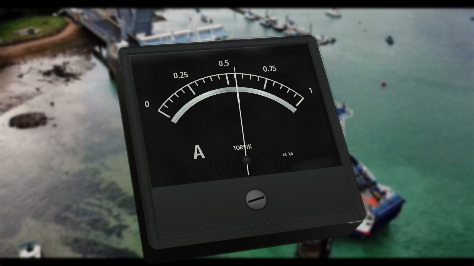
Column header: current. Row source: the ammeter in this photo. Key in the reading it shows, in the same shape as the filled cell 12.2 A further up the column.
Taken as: 0.55 A
